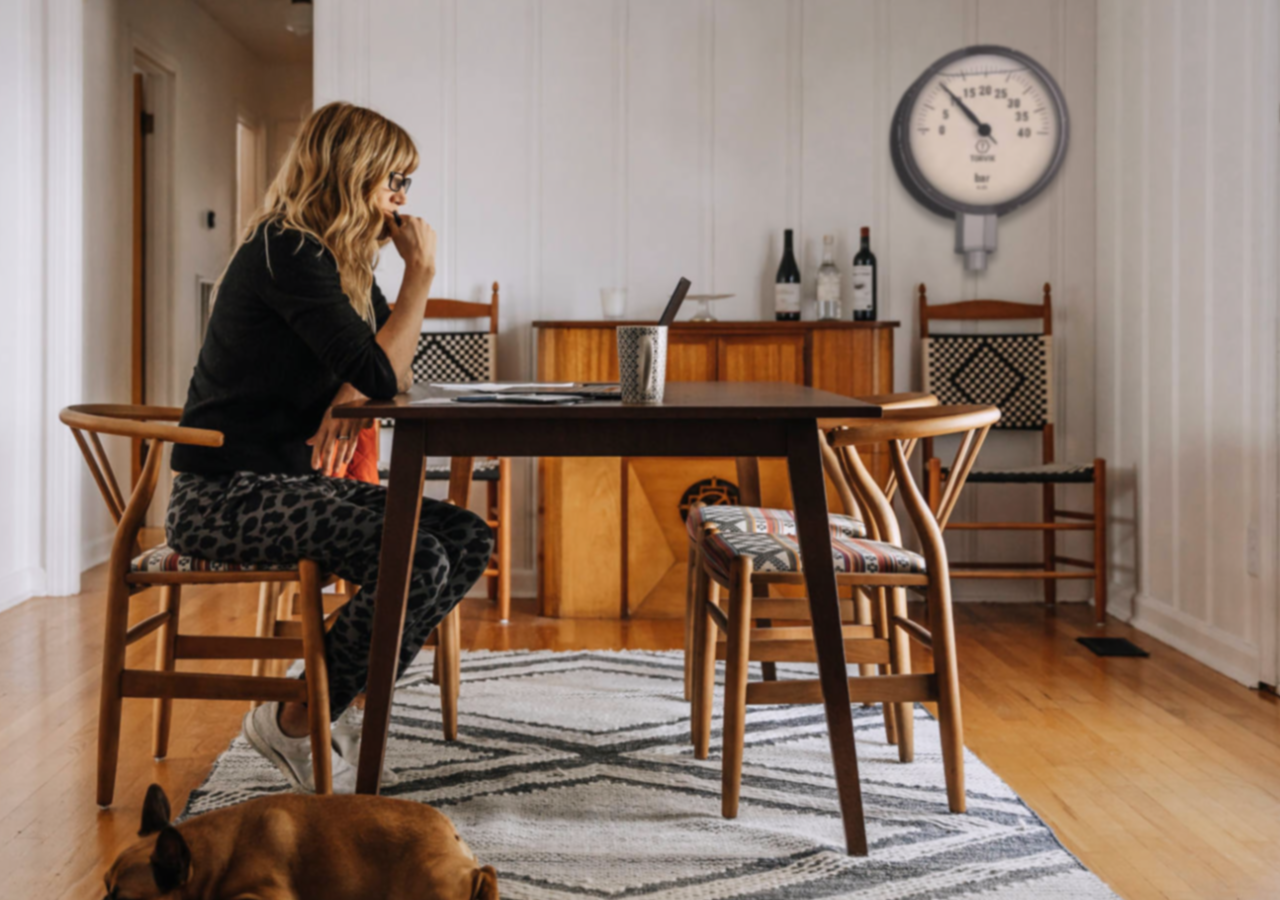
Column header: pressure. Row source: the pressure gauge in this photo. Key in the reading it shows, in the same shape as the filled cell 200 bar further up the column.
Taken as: 10 bar
